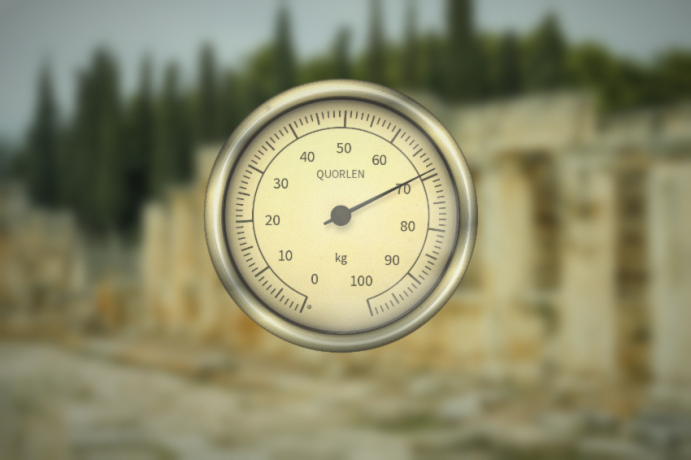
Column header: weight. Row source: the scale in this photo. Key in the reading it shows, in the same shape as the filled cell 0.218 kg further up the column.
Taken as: 69 kg
